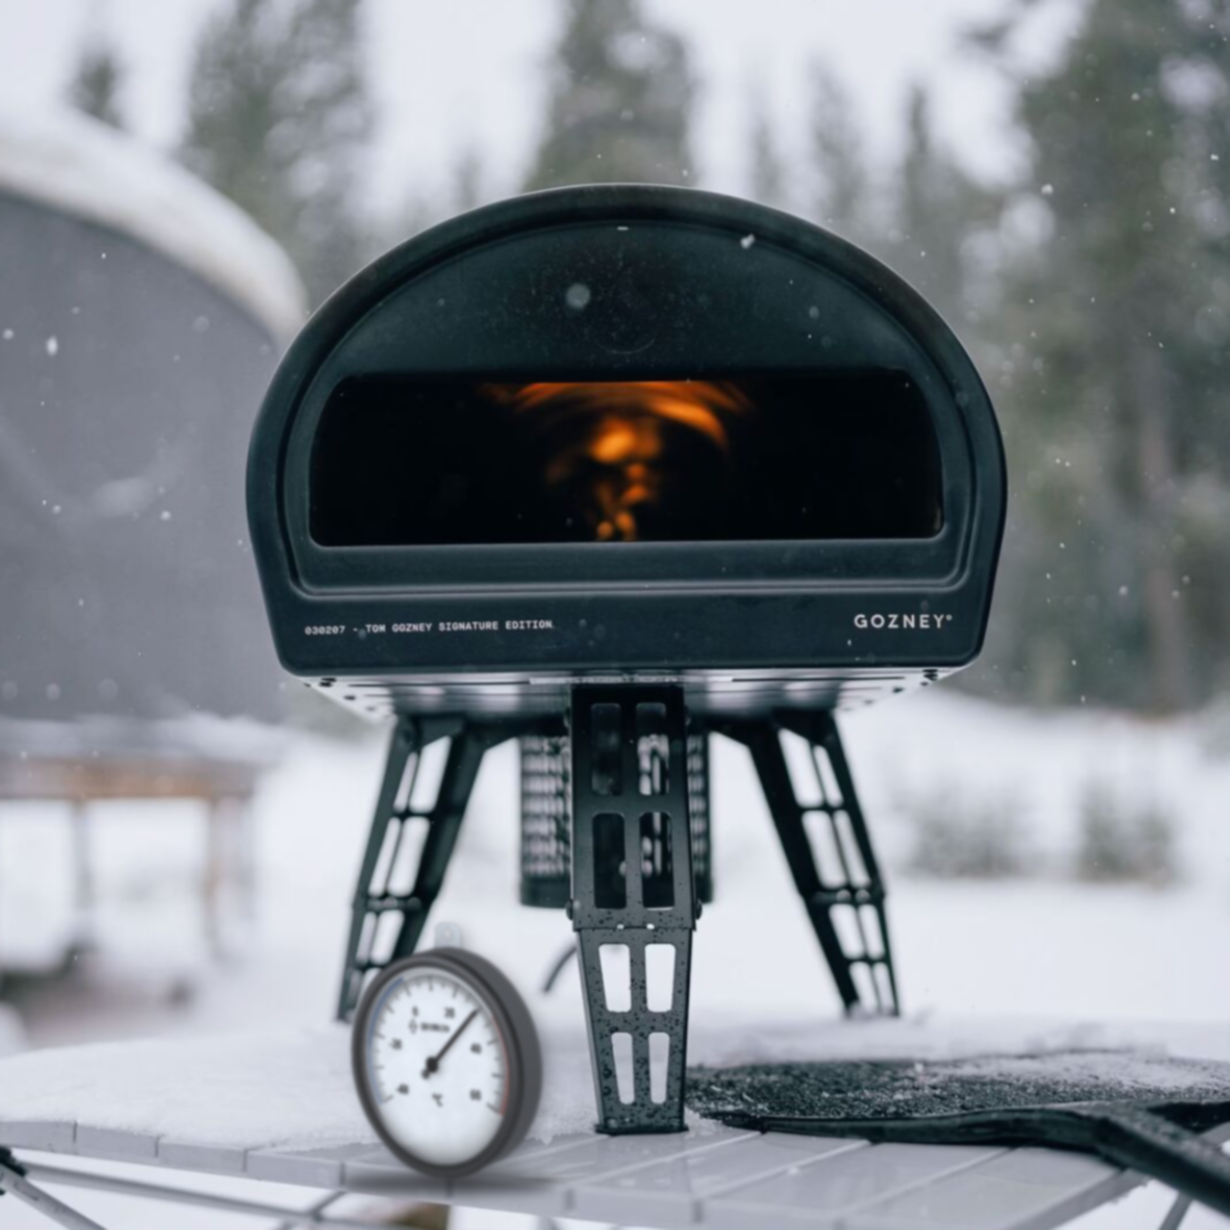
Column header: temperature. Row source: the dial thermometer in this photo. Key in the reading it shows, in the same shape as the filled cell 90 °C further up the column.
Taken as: 30 °C
